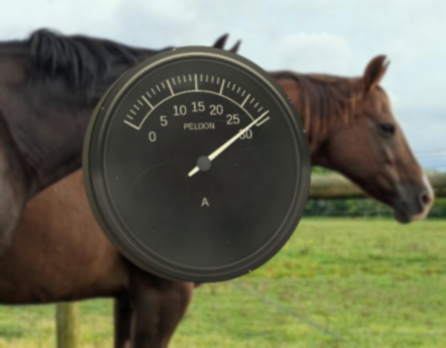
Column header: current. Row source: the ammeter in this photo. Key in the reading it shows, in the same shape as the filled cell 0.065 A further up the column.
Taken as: 29 A
